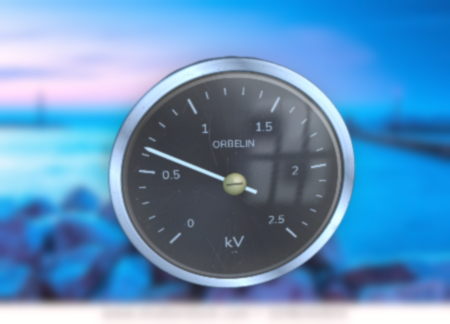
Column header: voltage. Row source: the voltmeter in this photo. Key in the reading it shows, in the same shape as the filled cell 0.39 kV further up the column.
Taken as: 0.65 kV
